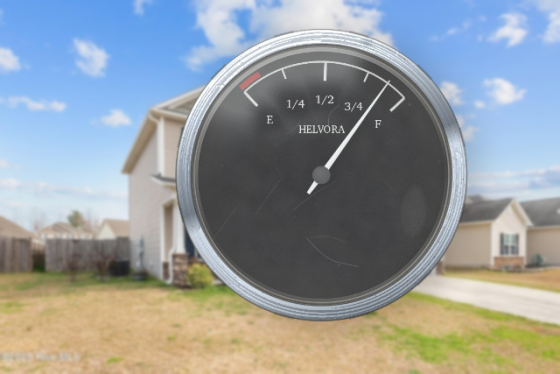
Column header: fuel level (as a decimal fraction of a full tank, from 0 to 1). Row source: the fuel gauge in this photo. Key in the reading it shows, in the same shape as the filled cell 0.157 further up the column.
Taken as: 0.875
